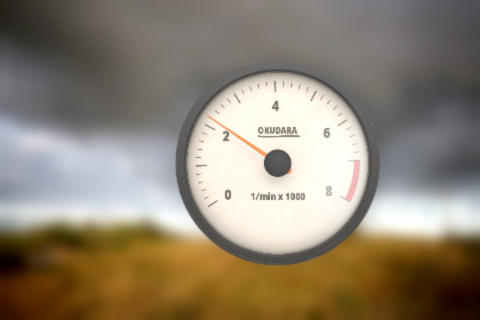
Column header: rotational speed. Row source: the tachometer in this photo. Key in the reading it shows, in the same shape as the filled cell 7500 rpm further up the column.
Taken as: 2200 rpm
